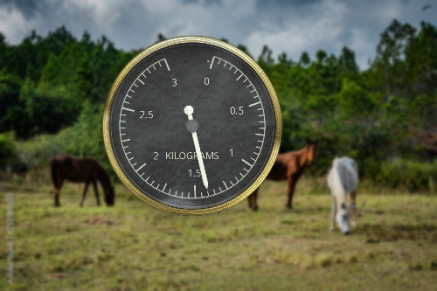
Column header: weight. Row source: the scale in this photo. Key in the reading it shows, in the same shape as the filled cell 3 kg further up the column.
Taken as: 1.4 kg
